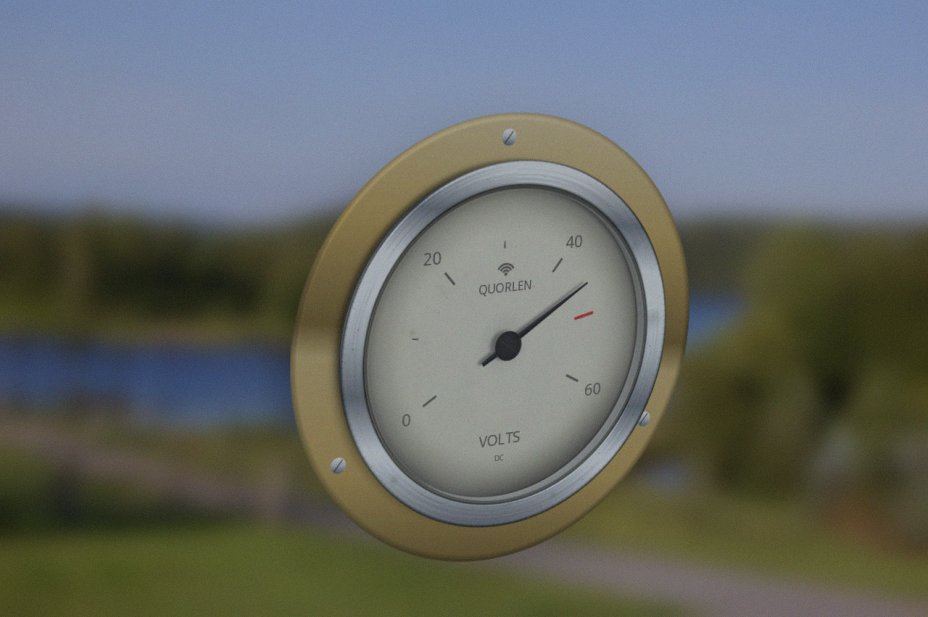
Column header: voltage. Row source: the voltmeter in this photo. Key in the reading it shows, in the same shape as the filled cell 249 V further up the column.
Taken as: 45 V
